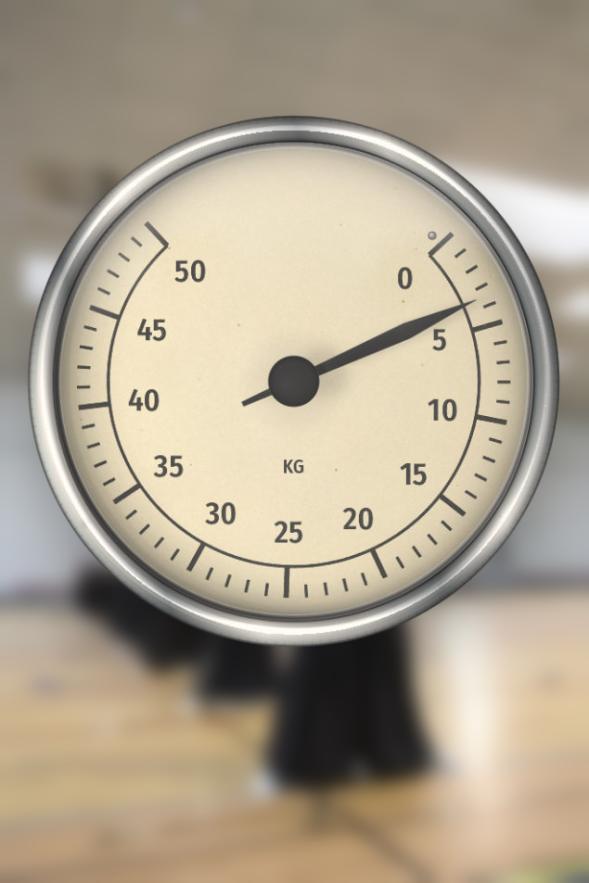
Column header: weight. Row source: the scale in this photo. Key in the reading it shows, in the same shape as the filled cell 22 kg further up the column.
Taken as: 3.5 kg
